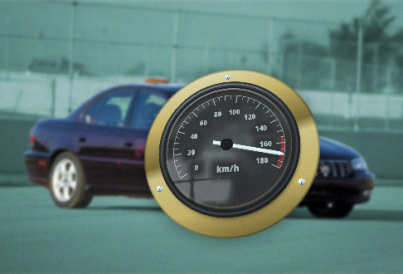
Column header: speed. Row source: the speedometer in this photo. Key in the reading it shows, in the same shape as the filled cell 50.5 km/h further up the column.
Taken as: 170 km/h
